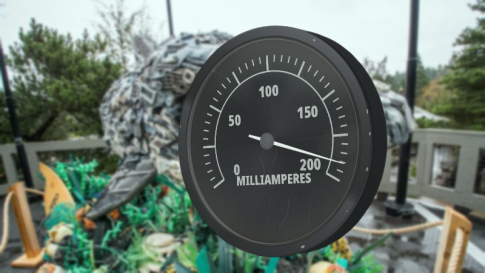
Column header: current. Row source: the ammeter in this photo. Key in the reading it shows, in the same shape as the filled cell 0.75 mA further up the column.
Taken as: 190 mA
